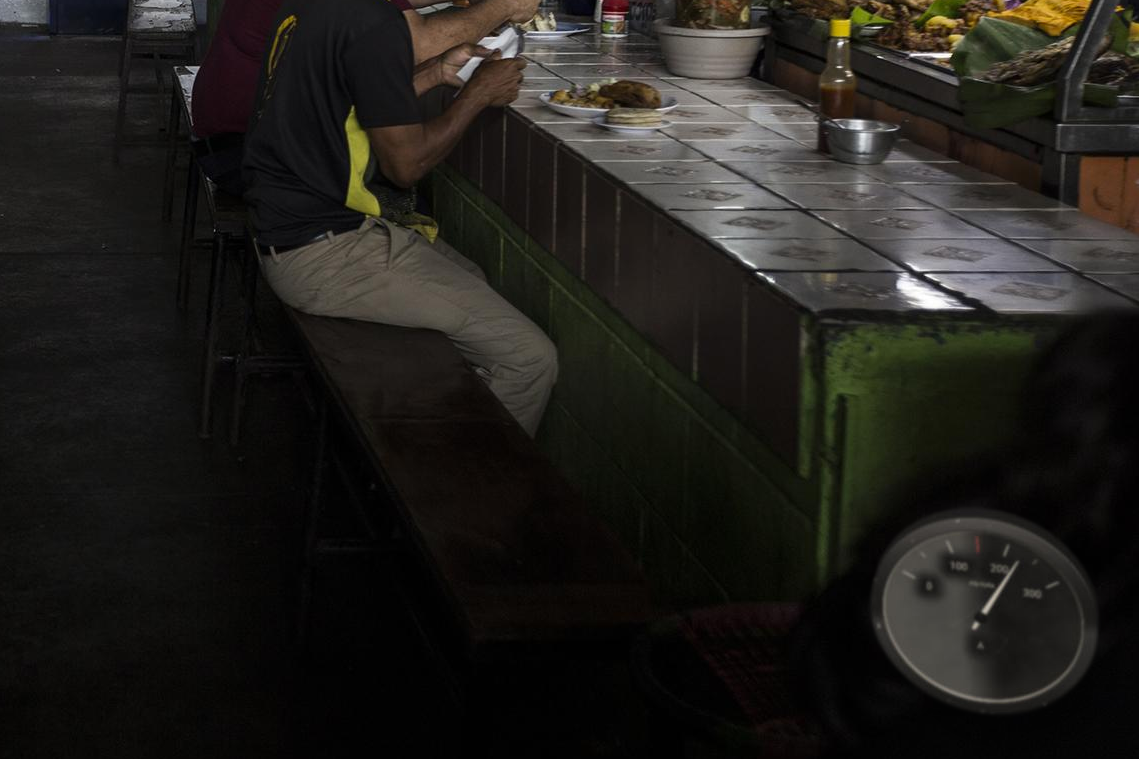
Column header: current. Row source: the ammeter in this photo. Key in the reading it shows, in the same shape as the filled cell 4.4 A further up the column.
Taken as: 225 A
